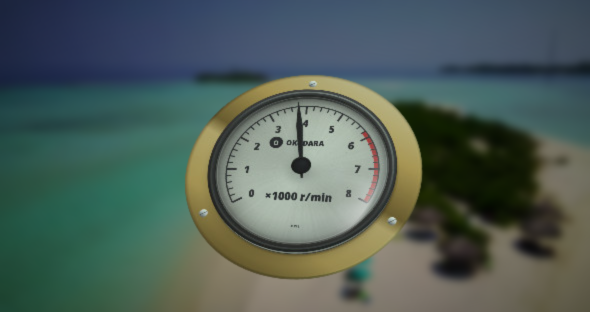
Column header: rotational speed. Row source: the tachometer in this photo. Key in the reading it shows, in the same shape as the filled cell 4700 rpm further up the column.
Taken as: 3800 rpm
